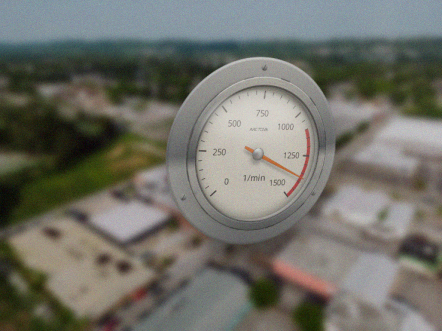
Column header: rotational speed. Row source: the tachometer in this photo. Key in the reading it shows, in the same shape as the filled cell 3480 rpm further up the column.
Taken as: 1375 rpm
